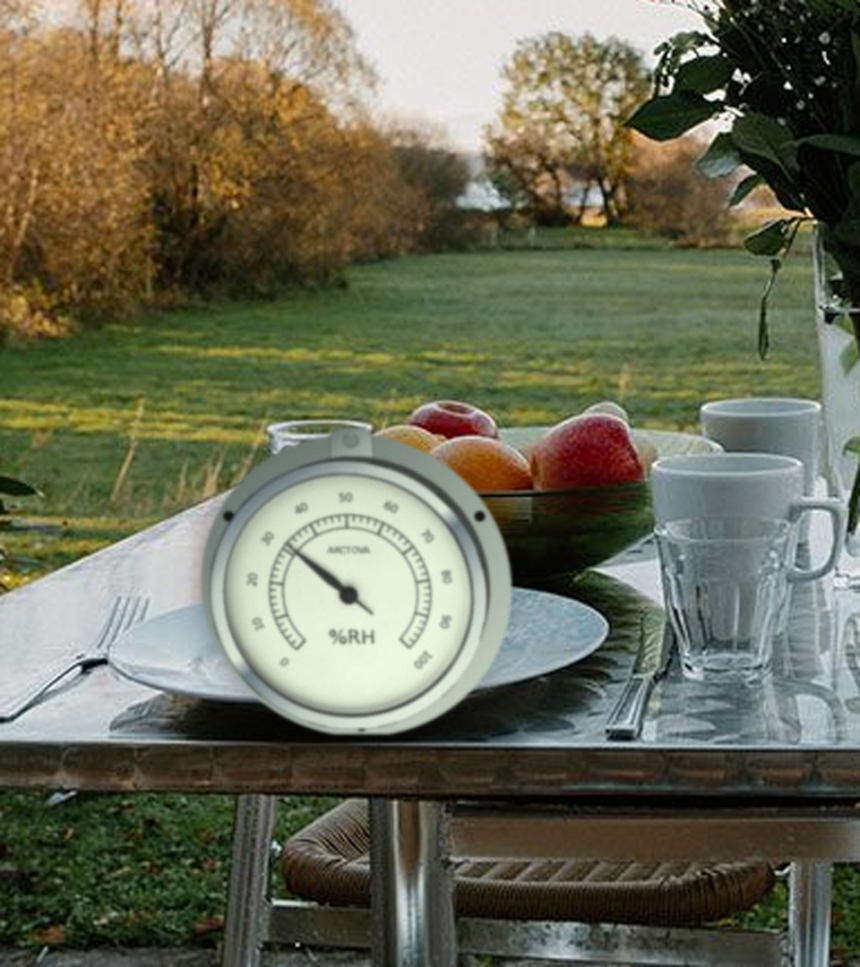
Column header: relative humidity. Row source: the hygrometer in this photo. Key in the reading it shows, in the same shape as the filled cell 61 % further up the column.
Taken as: 32 %
